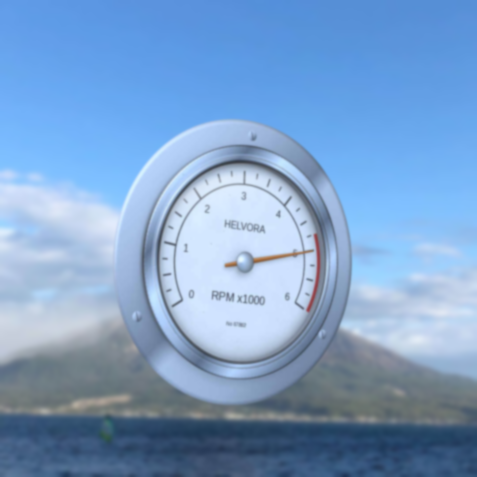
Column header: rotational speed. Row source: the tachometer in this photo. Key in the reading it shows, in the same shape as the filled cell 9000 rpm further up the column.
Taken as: 5000 rpm
